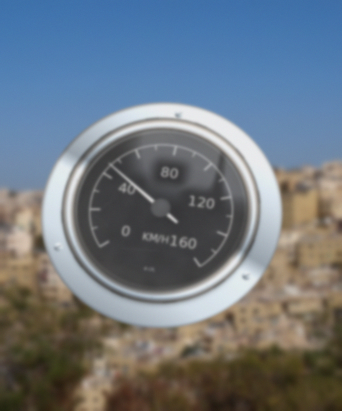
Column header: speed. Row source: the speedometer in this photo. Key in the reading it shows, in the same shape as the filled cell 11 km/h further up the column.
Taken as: 45 km/h
